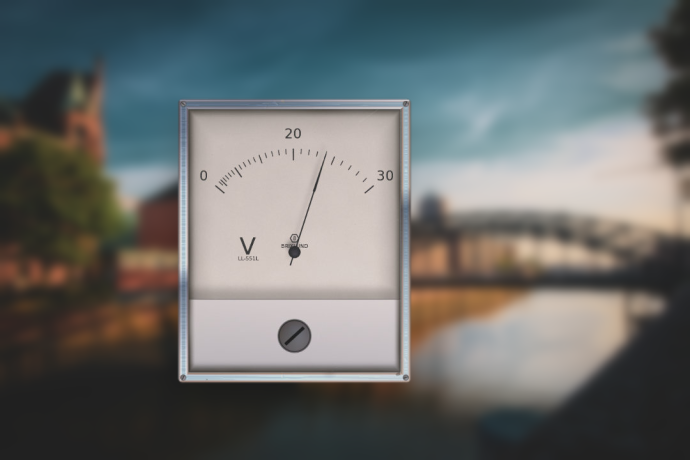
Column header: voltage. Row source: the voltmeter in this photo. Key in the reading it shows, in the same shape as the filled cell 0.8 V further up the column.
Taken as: 24 V
